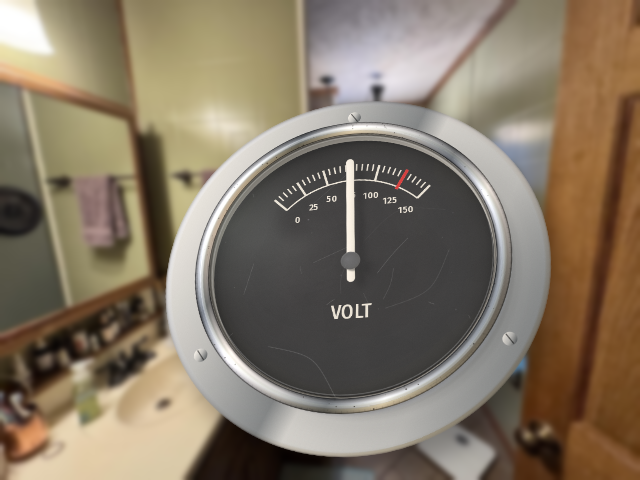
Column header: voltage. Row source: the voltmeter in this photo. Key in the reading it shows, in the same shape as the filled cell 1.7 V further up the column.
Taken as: 75 V
